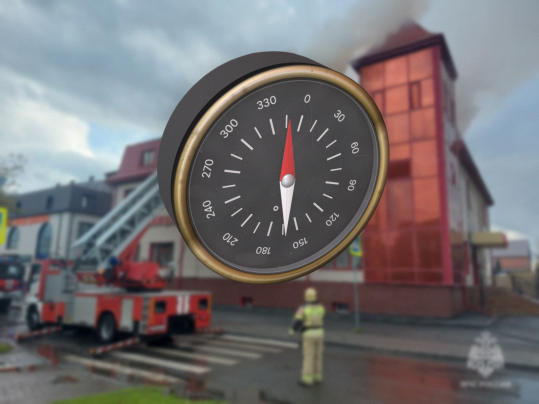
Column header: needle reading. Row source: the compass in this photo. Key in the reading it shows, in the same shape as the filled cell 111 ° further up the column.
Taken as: 345 °
